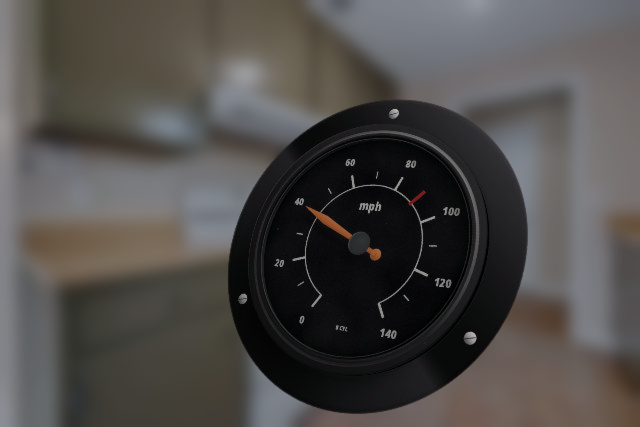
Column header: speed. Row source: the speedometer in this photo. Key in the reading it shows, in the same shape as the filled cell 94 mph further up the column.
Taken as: 40 mph
